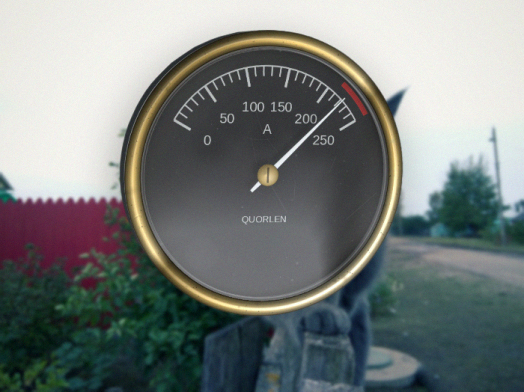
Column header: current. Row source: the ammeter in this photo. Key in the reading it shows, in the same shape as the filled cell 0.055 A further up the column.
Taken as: 220 A
